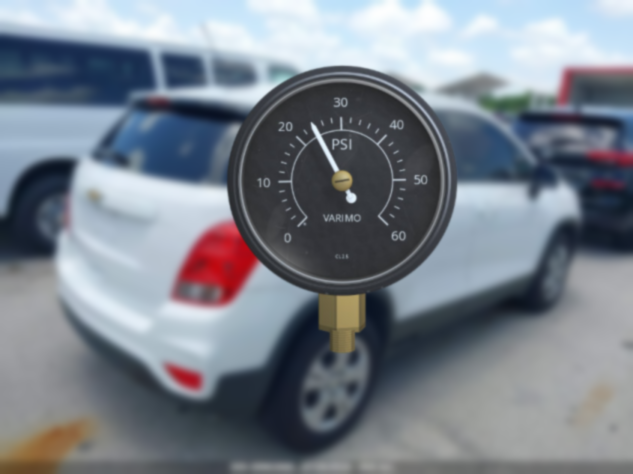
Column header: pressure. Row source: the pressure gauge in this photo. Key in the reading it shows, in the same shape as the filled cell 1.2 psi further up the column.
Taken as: 24 psi
